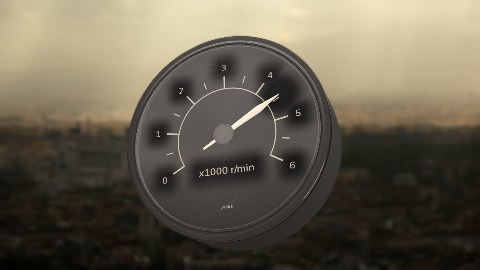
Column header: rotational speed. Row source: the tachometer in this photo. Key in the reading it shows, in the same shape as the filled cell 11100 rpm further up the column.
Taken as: 4500 rpm
